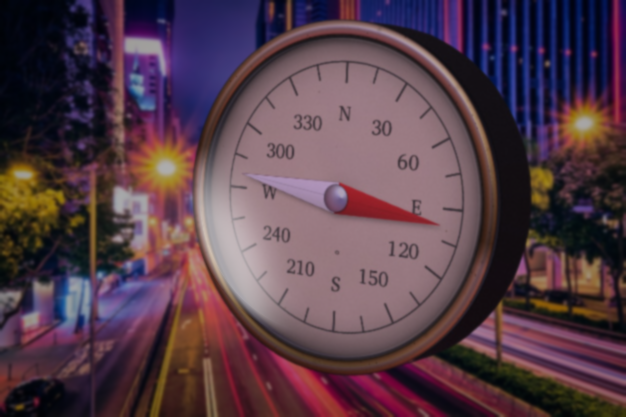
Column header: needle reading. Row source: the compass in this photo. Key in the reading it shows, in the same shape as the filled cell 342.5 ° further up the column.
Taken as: 97.5 °
